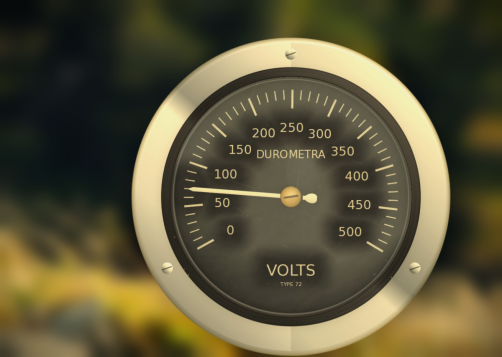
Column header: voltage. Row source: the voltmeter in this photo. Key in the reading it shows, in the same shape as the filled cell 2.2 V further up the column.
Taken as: 70 V
